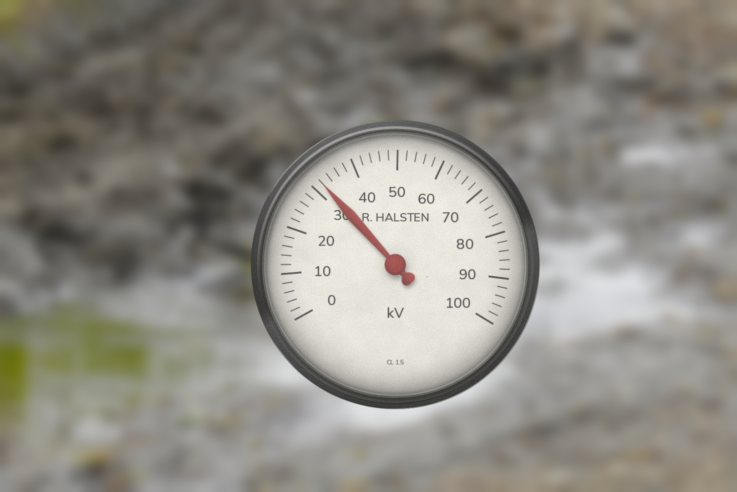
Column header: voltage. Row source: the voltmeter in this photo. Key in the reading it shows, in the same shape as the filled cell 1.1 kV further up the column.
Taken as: 32 kV
